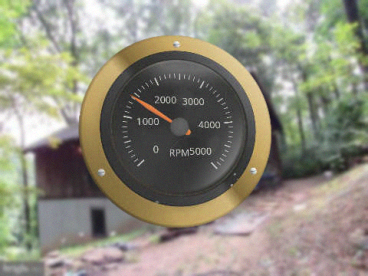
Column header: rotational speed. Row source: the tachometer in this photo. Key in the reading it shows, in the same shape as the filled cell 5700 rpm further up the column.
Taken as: 1400 rpm
